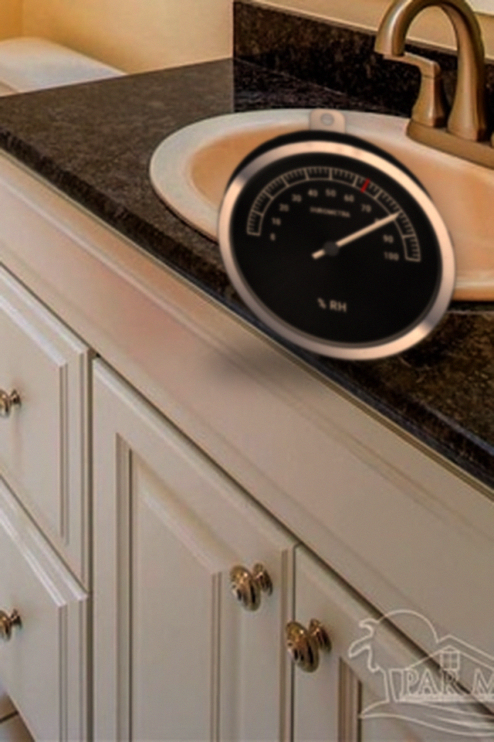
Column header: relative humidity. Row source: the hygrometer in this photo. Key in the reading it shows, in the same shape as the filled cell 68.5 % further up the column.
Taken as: 80 %
